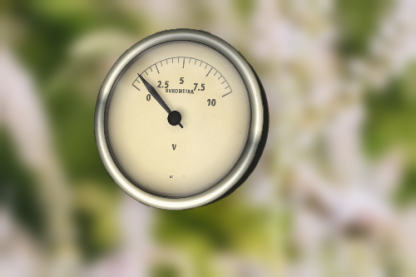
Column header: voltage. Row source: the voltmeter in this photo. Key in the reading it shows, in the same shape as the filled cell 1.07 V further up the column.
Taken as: 1 V
